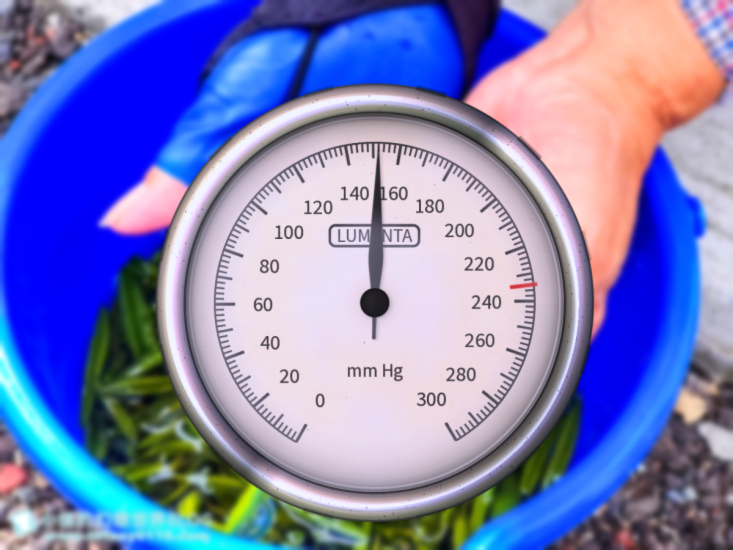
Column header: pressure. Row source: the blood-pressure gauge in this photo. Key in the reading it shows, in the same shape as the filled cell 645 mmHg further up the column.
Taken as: 152 mmHg
